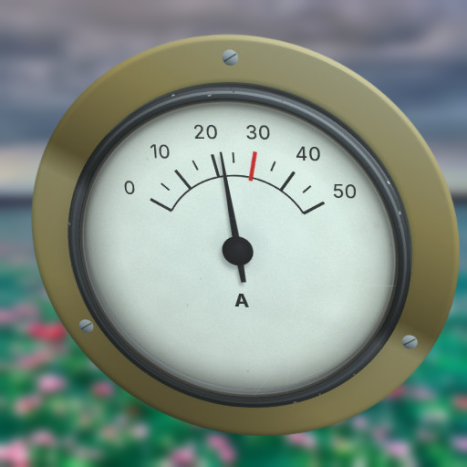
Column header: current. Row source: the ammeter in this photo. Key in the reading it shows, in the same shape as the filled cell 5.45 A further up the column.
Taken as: 22.5 A
